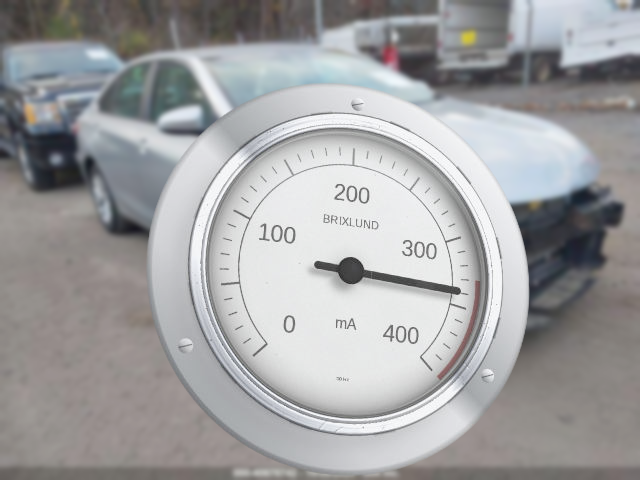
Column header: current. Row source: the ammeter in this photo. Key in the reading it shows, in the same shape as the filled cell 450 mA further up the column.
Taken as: 340 mA
